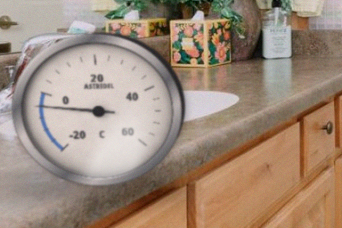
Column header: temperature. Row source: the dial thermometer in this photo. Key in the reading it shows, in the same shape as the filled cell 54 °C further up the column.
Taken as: -4 °C
